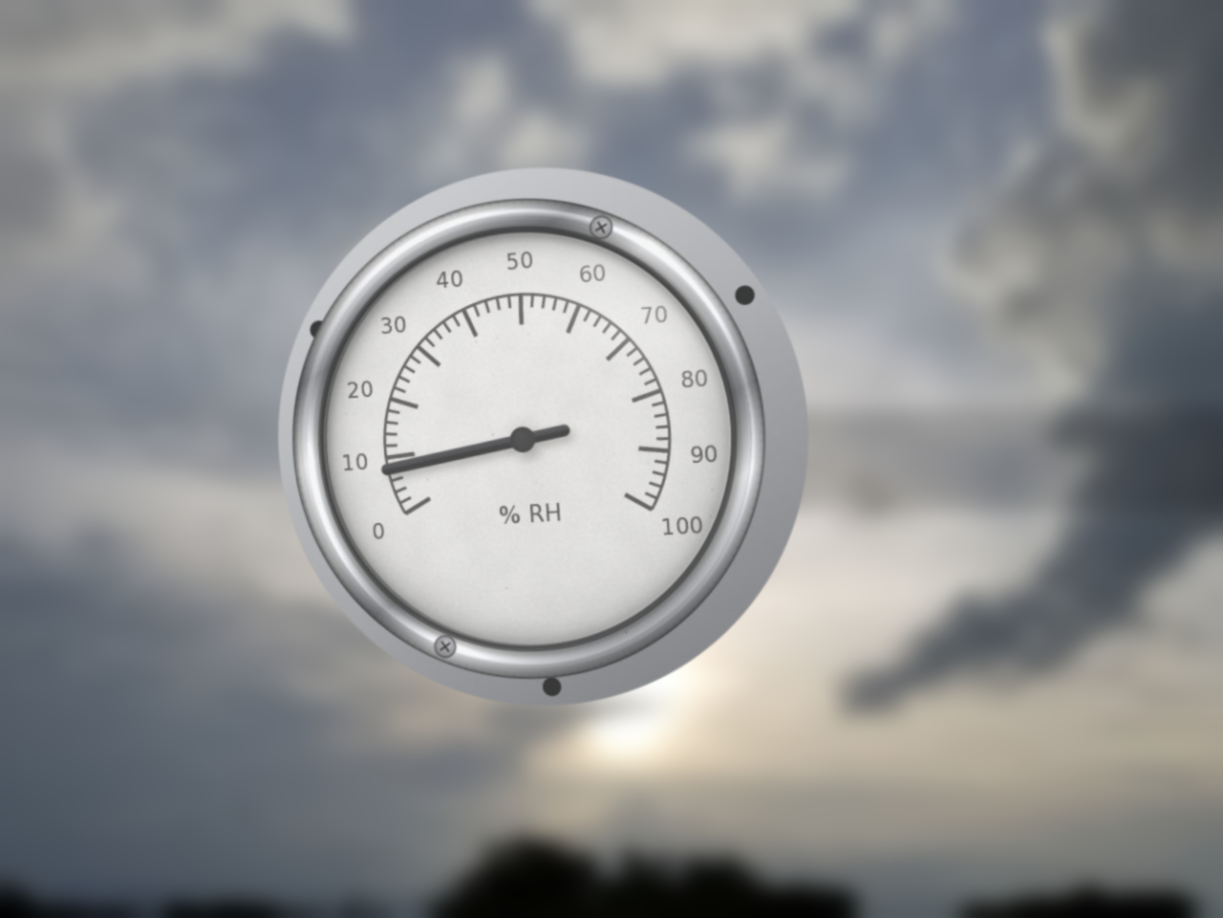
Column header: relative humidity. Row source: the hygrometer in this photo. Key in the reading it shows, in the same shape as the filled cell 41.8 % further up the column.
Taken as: 8 %
